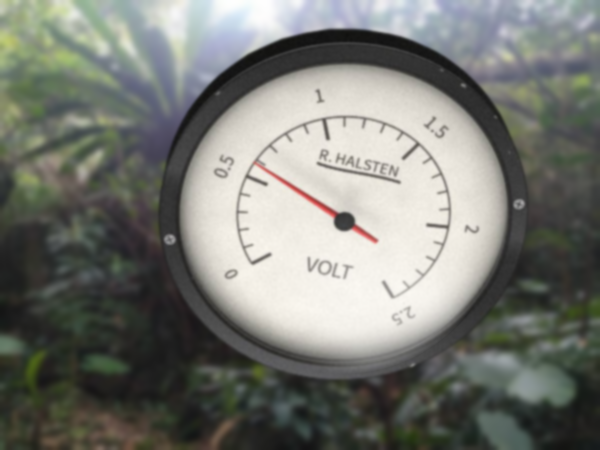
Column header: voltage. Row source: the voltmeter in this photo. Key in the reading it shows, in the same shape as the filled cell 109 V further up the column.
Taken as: 0.6 V
